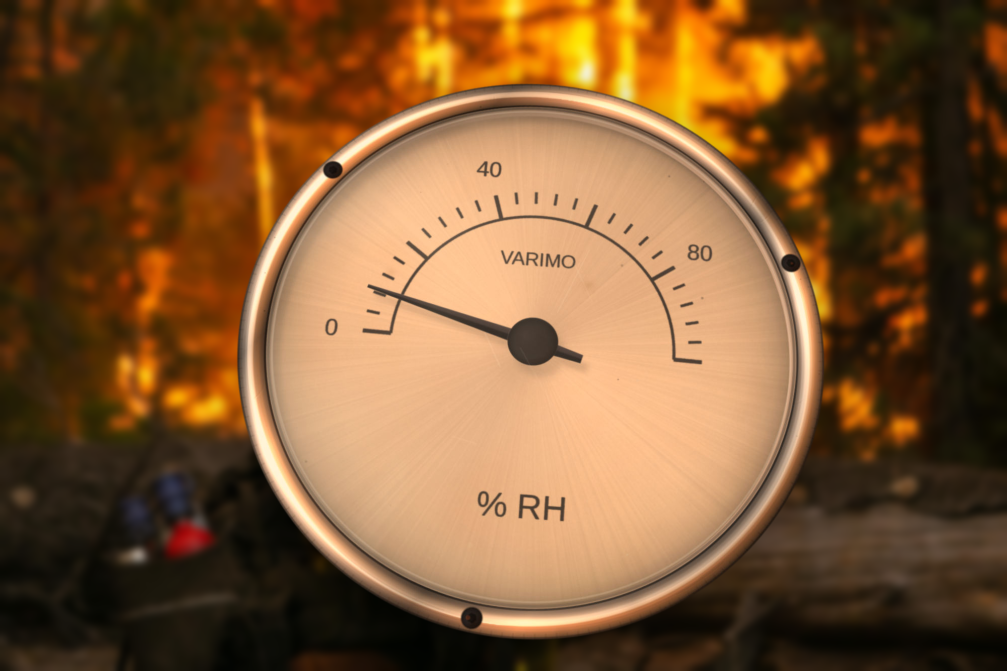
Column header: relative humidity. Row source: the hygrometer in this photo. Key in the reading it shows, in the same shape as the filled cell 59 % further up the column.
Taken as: 8 %
